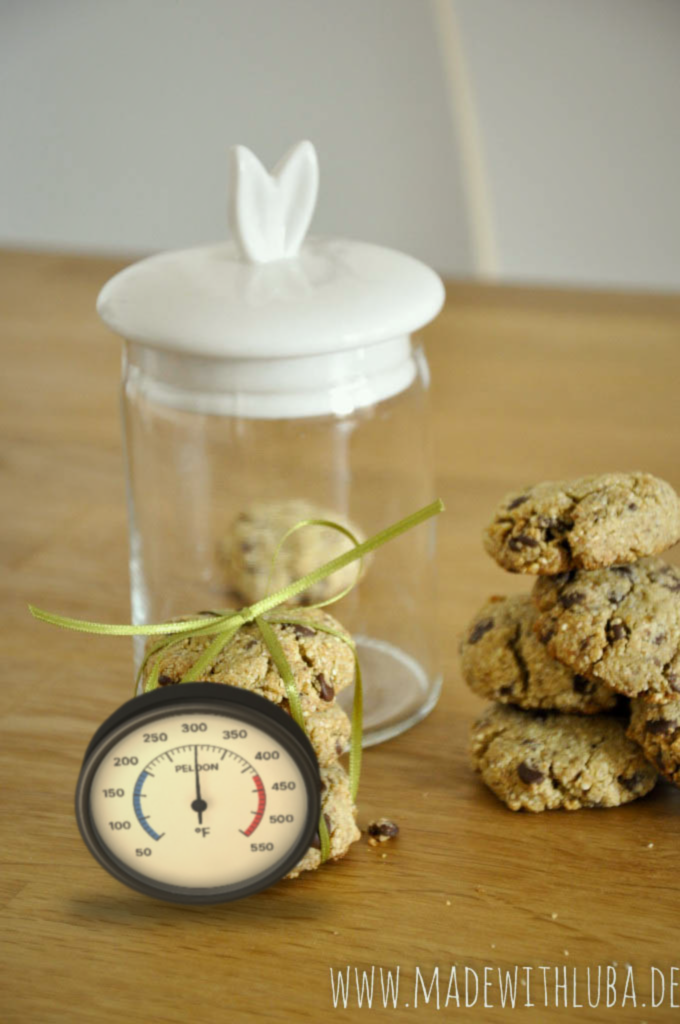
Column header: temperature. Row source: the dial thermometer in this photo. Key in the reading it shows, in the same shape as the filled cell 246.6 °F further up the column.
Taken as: 300 °F
